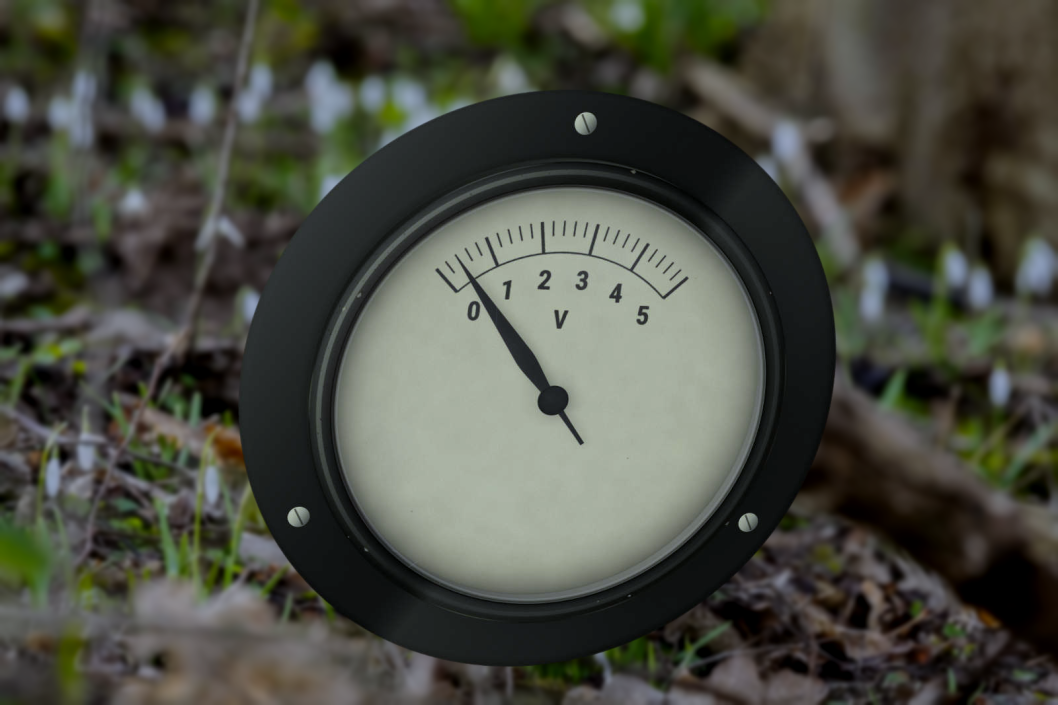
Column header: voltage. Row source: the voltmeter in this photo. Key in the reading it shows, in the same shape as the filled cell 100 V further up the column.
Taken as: 0.4 V
